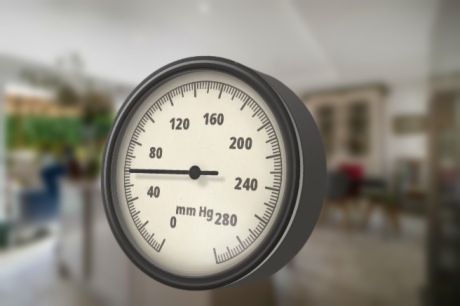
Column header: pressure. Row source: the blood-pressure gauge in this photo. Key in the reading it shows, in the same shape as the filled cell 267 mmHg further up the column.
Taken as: 60 mmHg
